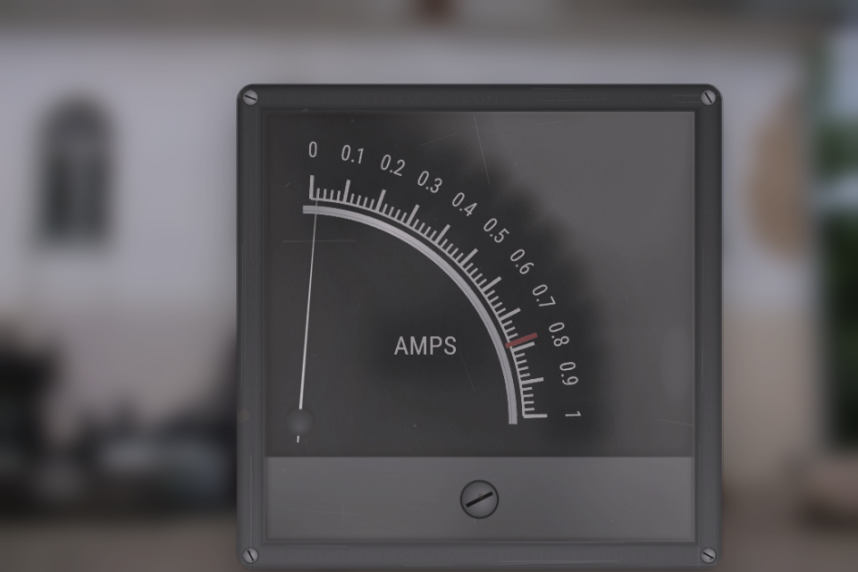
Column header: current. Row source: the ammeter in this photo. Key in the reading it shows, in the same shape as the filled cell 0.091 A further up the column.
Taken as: 0.02 A
